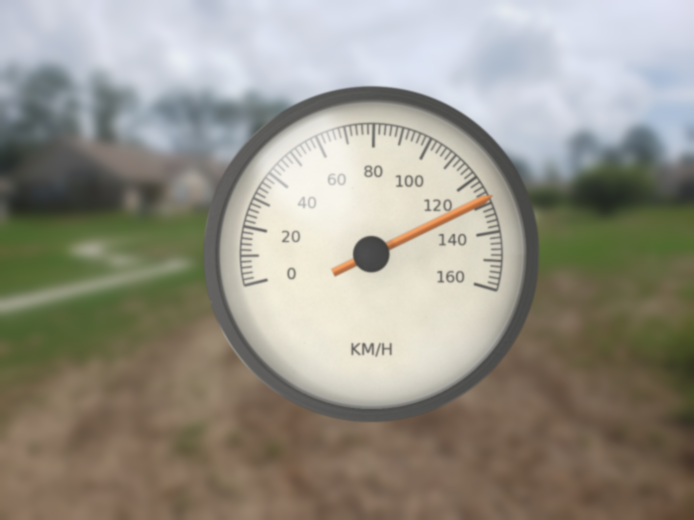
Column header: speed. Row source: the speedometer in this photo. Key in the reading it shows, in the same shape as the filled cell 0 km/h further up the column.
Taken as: 128 km/h
